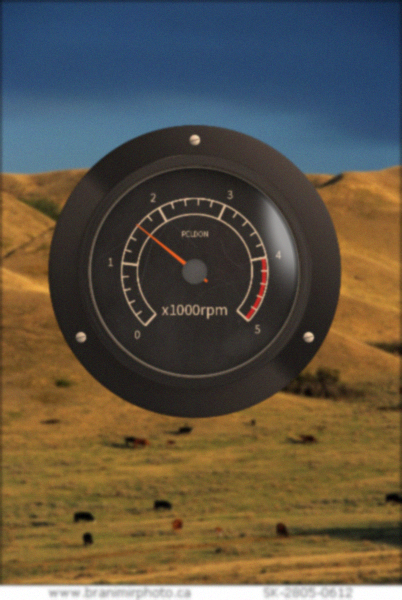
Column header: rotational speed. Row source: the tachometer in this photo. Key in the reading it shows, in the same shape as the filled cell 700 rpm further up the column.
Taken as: 1600 rpm
